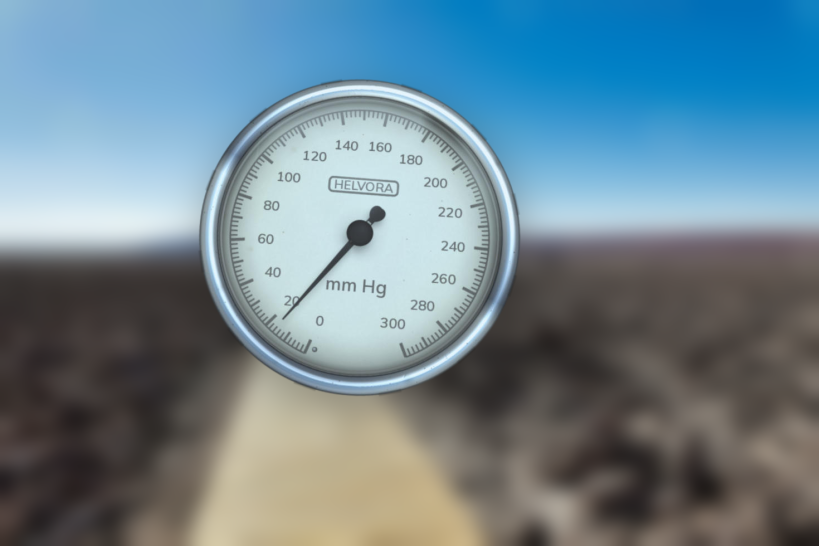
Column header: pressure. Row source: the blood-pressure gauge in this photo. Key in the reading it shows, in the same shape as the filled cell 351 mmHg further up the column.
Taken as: 16 mmHg
